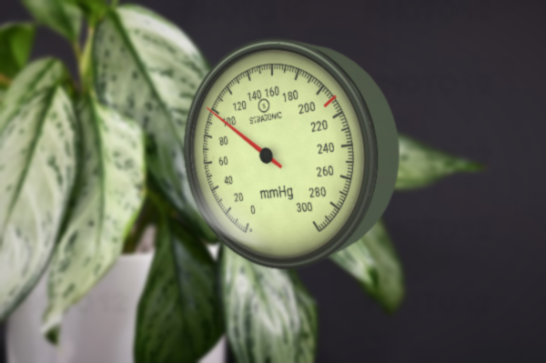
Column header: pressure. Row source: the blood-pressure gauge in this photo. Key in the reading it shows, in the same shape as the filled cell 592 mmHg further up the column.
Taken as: 100 mmHg
